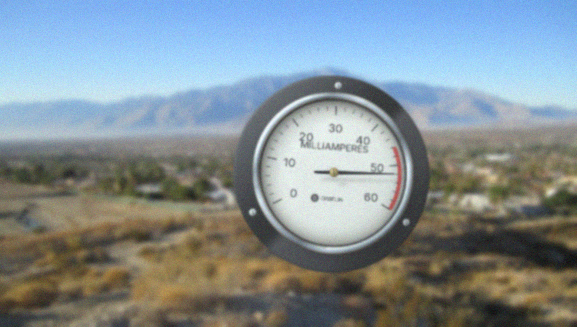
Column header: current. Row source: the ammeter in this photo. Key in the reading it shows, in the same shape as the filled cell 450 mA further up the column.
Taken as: 52 mA
